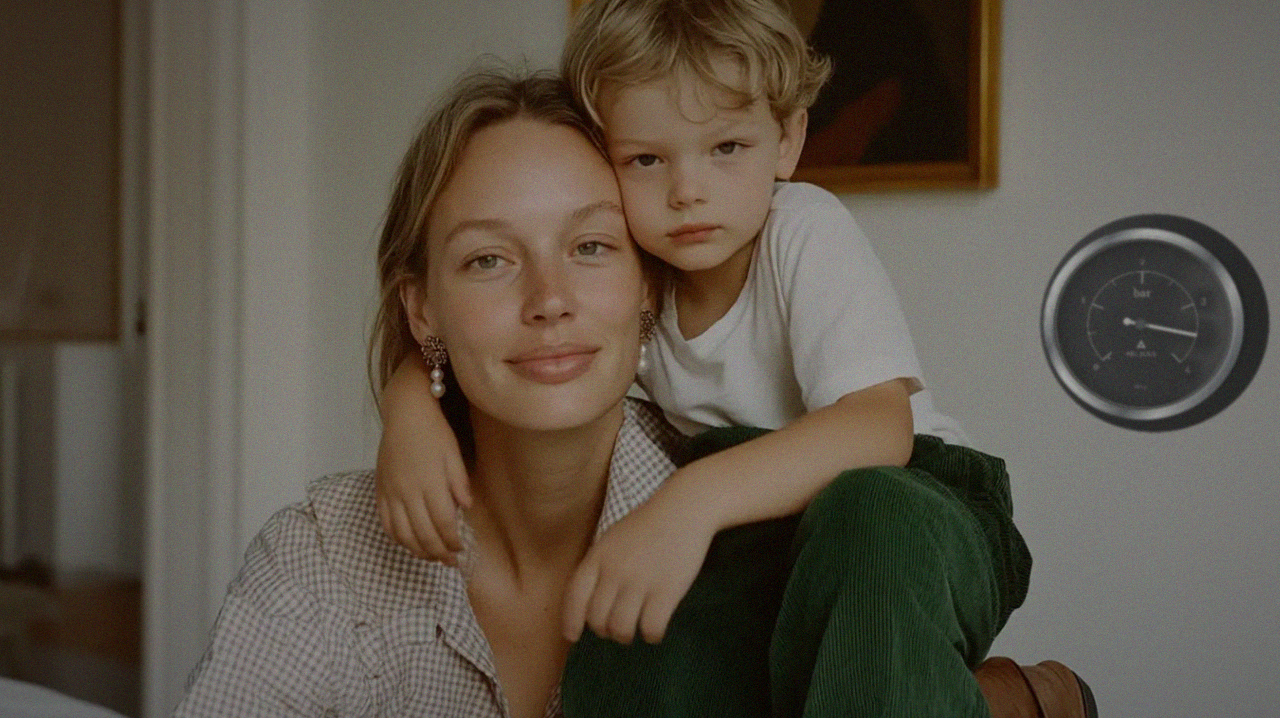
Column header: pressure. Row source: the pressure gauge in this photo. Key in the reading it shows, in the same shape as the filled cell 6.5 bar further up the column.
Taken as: 3.5 bar
